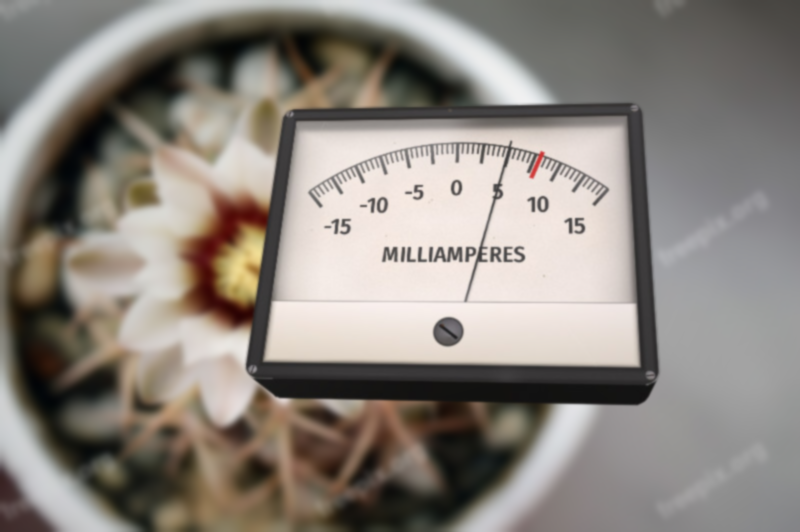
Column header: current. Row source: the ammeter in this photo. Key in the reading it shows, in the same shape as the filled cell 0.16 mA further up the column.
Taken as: 5 mA
